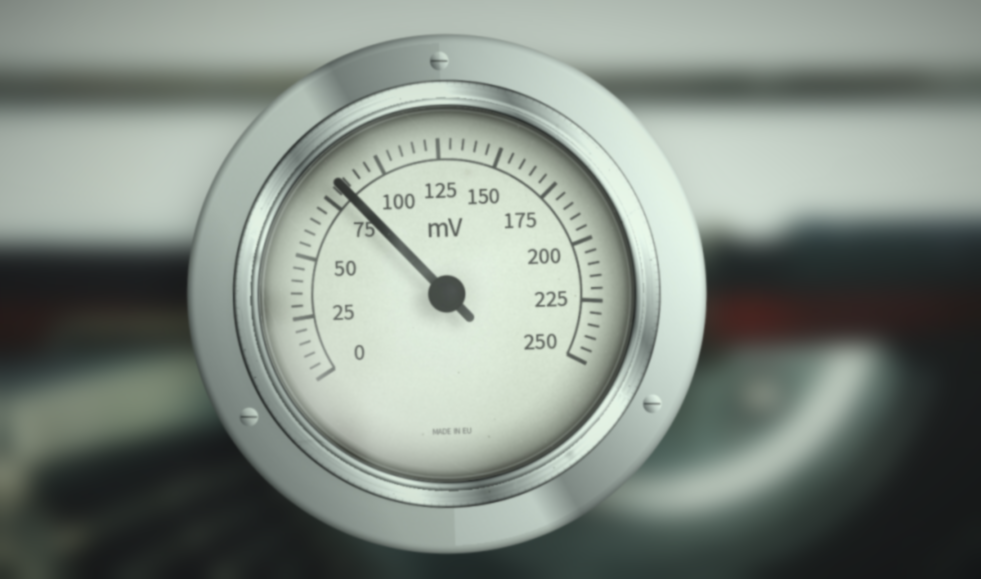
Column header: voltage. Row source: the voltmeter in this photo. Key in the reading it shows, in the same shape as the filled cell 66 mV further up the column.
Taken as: 82.5 mV
